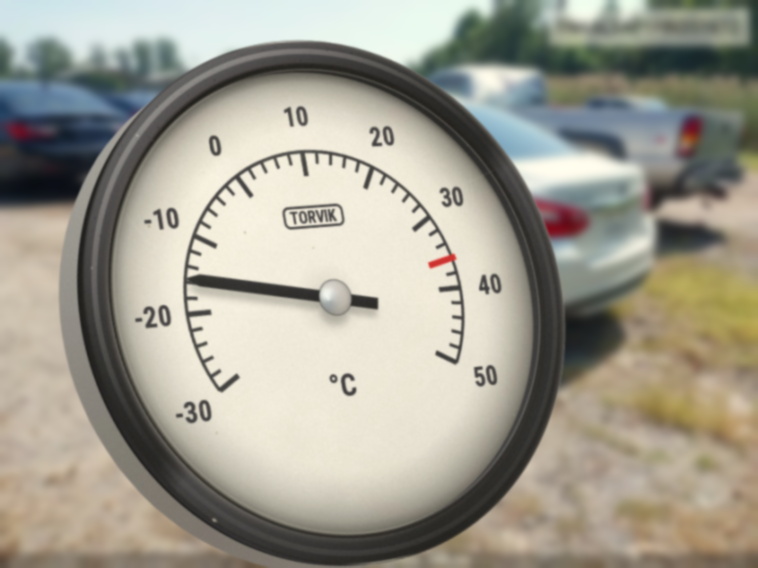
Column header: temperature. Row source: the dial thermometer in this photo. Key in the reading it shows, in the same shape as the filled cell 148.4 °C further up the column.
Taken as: -16 °C
